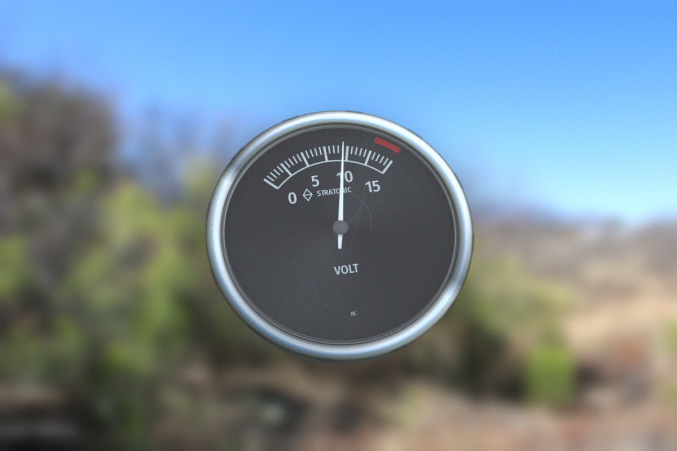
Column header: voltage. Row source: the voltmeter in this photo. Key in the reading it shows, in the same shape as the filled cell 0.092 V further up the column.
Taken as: 9.5 V
